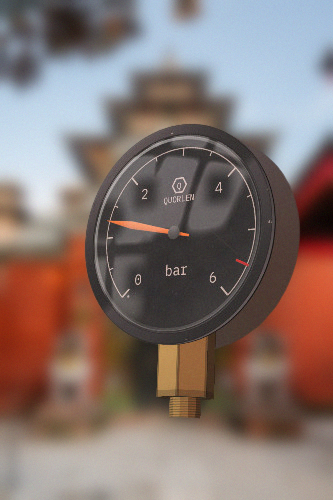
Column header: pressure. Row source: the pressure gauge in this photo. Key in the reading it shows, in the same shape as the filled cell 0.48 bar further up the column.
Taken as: 1.25 bar
